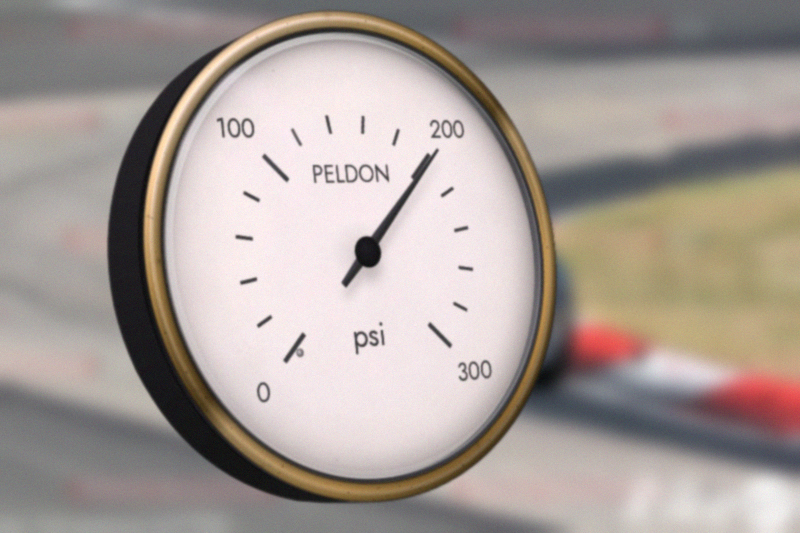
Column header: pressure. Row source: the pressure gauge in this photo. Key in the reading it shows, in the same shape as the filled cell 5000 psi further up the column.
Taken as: 200 psi
